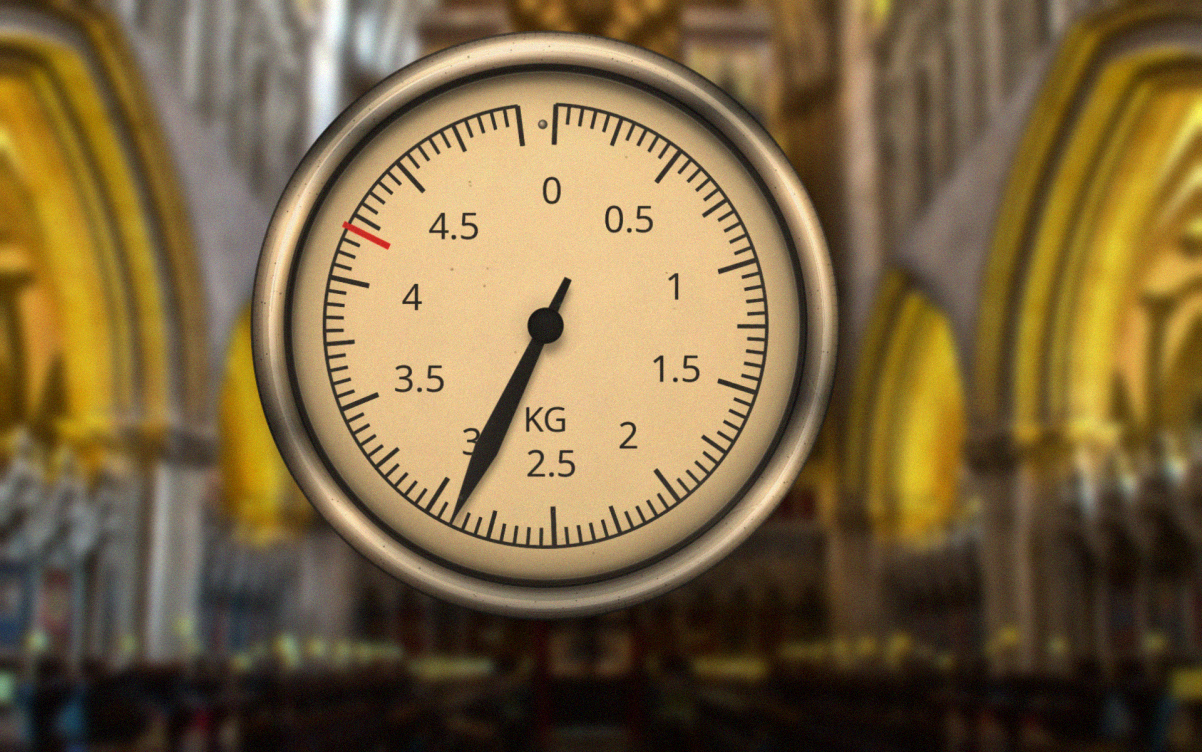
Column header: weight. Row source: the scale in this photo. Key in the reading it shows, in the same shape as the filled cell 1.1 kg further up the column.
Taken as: 2.9 kg
